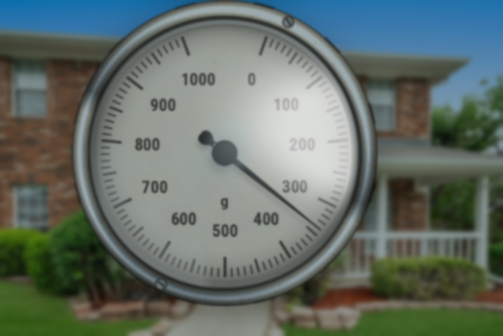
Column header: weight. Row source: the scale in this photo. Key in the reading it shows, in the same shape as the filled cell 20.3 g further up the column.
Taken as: 340 g
